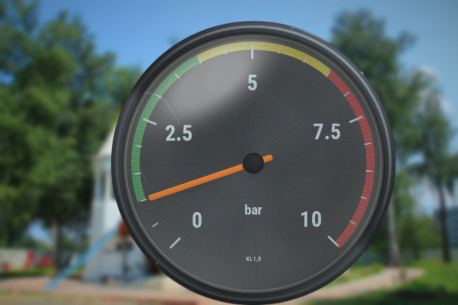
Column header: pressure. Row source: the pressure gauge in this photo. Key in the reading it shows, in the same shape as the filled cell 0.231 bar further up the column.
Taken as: 1 bar
